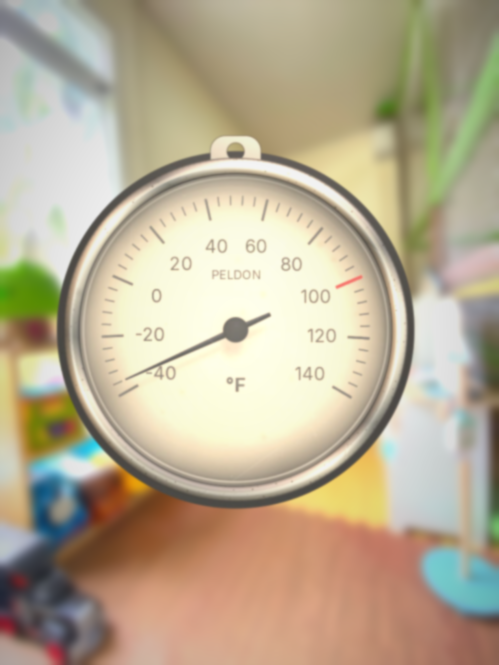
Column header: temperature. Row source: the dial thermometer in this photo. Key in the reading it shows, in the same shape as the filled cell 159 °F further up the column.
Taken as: -36 °F
